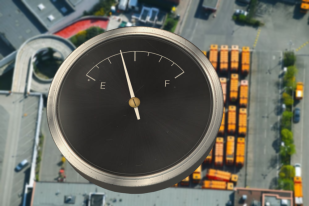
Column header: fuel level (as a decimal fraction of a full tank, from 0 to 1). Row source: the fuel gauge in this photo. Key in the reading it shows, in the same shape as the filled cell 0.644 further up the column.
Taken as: 0.375
